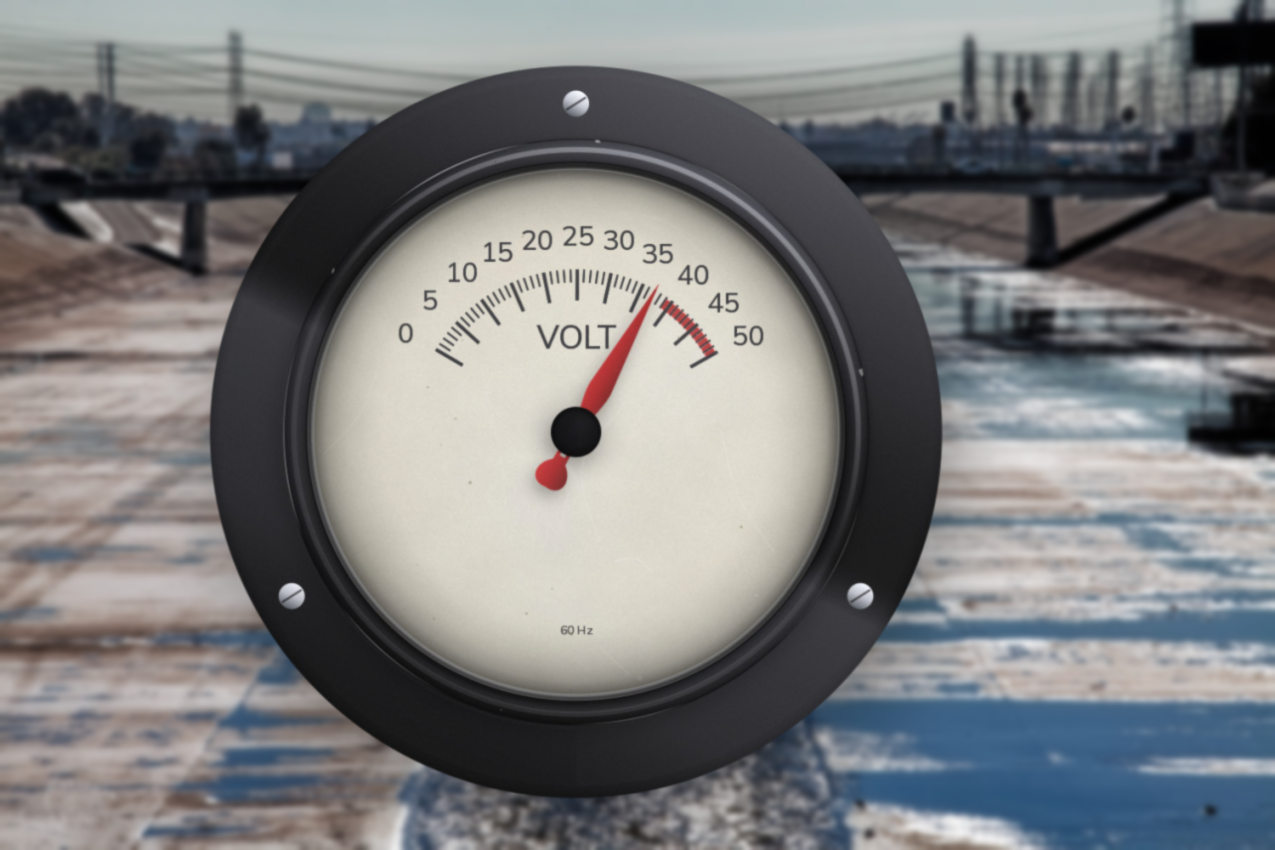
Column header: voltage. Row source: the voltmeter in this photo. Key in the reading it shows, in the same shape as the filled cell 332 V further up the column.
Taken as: 37 V
